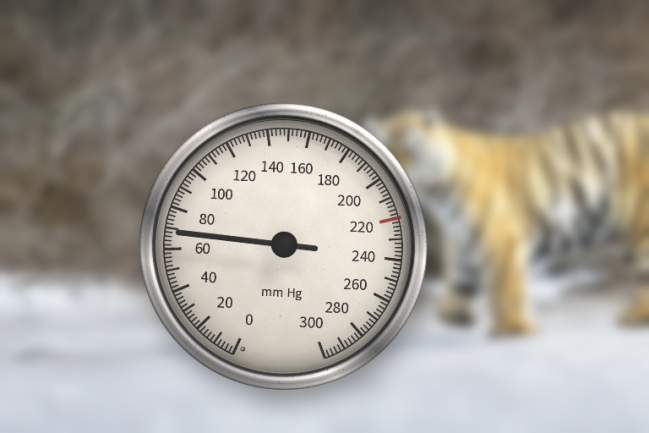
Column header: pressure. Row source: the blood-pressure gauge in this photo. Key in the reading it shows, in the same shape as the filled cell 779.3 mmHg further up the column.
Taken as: 68 mmHg
